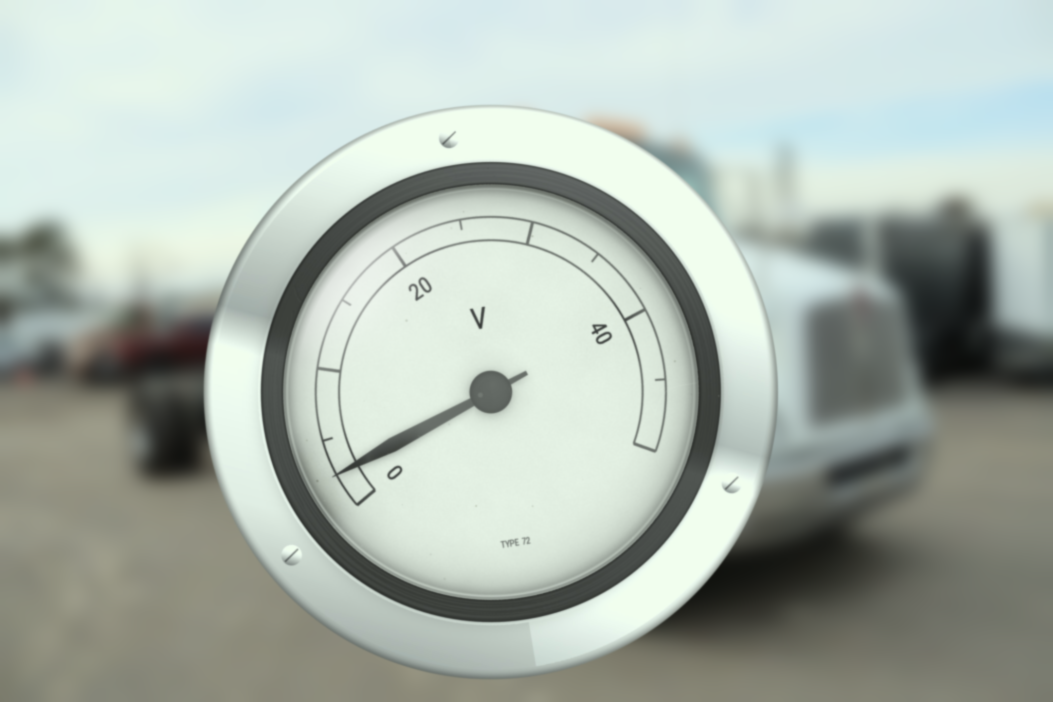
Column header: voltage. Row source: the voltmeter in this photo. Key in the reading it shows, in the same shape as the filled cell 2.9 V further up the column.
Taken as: 2.5 V
